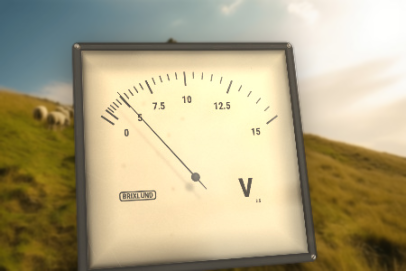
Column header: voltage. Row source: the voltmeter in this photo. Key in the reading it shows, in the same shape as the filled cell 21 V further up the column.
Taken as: 5 V
